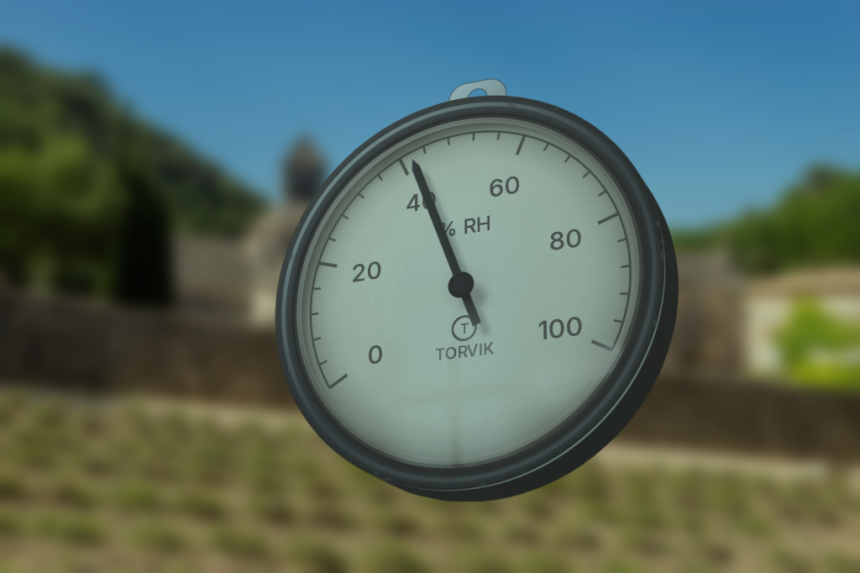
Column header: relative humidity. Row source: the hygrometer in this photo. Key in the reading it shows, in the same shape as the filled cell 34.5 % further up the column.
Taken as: 42 %
